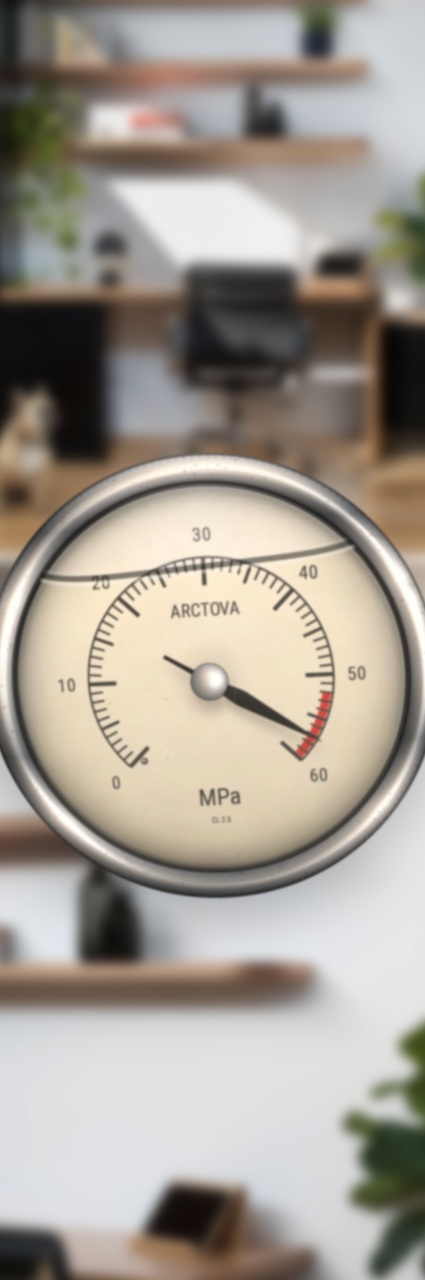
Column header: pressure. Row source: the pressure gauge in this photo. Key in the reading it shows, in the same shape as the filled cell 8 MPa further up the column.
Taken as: 57 MPa
